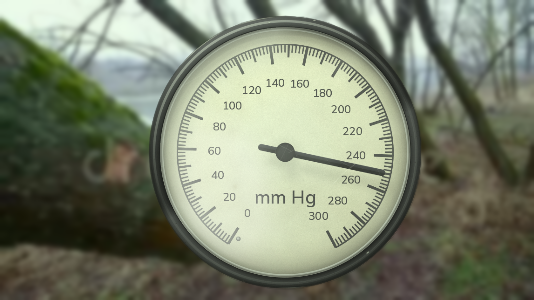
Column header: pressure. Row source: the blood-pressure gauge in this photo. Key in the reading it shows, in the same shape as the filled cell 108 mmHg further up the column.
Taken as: 250 mmHg
